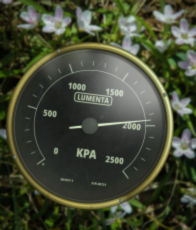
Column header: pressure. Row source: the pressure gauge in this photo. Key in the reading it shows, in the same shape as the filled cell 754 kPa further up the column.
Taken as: 1950 kPa
